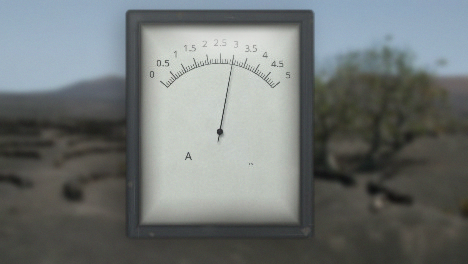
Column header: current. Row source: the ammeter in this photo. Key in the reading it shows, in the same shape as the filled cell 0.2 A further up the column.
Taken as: 3 A
